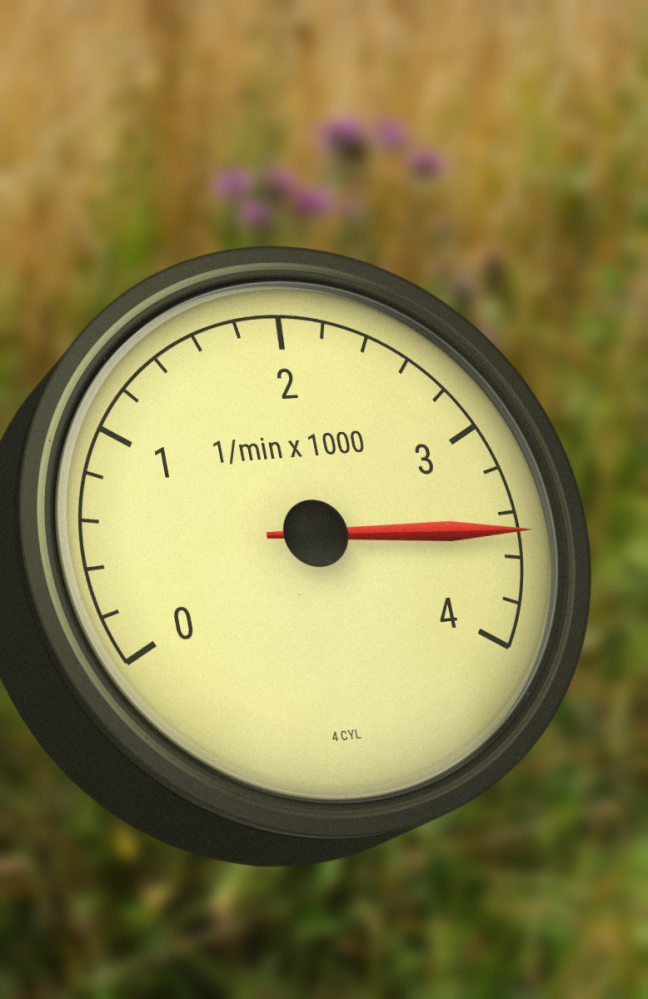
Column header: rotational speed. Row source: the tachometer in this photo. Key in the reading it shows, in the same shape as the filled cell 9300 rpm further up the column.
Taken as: 3500 rpm
